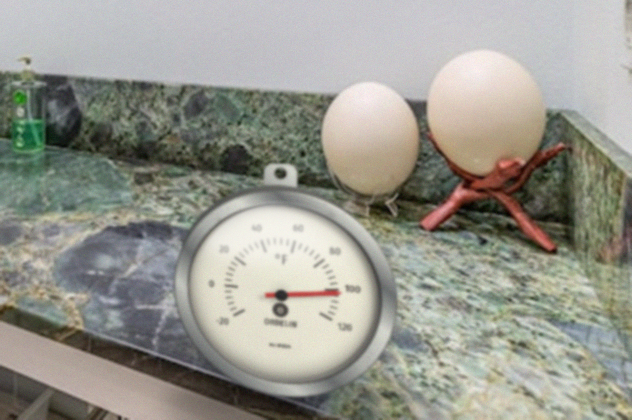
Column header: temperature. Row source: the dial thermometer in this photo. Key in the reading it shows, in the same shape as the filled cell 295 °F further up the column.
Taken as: 100 °F
